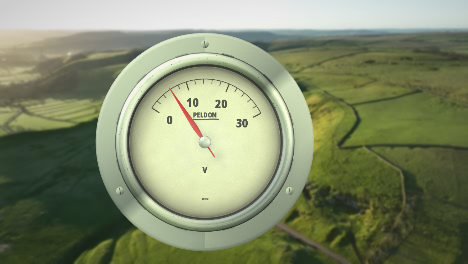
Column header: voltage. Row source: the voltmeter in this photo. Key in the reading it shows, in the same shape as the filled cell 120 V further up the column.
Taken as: 6 V
